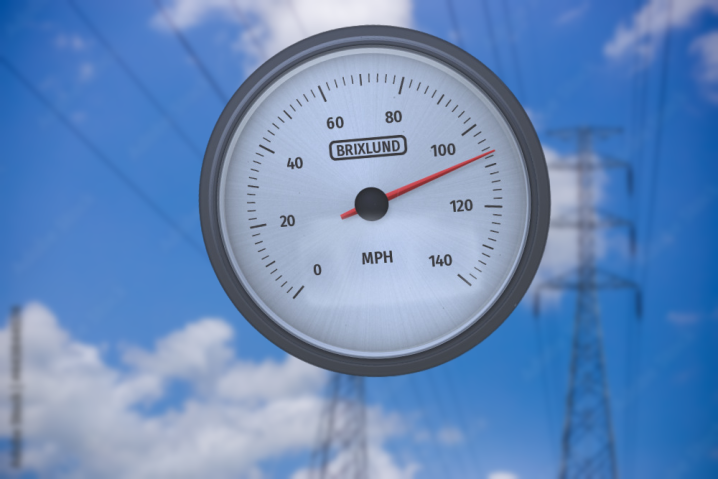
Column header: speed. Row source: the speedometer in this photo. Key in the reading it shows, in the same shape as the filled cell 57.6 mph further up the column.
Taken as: 107 mph
